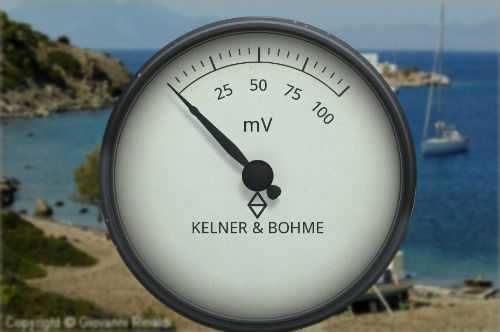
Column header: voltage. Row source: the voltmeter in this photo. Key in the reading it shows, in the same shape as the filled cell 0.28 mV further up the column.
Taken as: 0 mV
